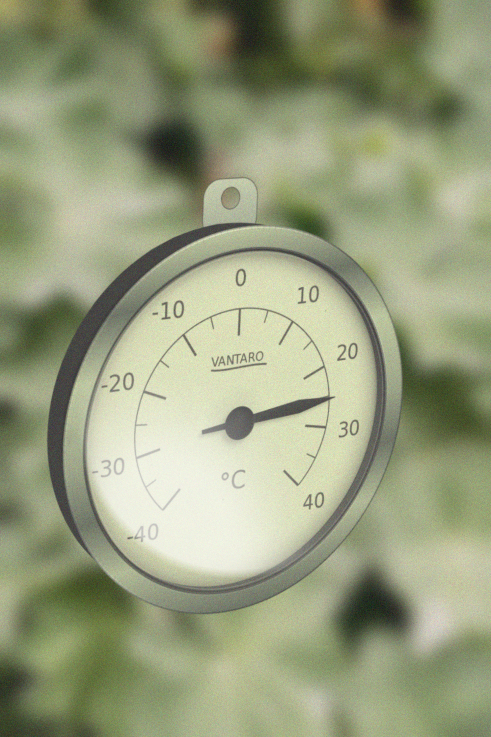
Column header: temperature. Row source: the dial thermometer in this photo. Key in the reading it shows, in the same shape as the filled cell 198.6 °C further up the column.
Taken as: 25 °C
